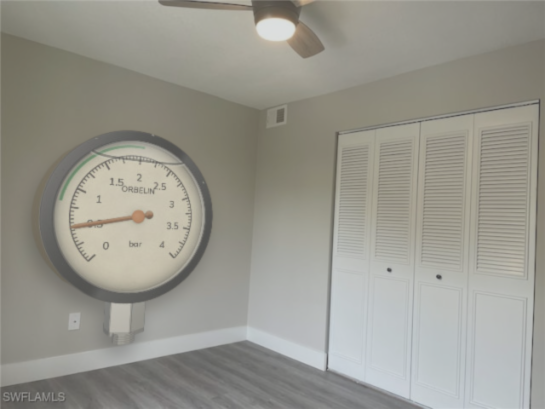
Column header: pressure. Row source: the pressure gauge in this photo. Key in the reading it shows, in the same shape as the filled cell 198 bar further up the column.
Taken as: 0.5 bar
